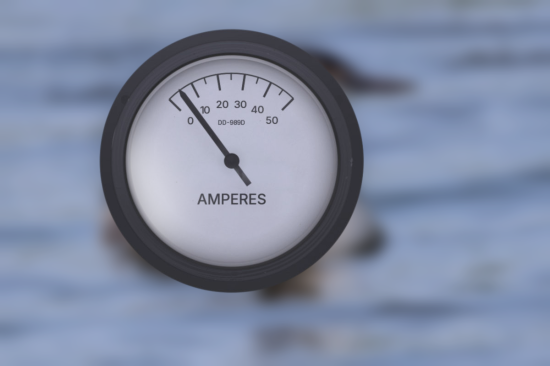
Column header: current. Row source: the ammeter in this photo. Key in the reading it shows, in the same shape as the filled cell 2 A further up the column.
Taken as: 5 A
